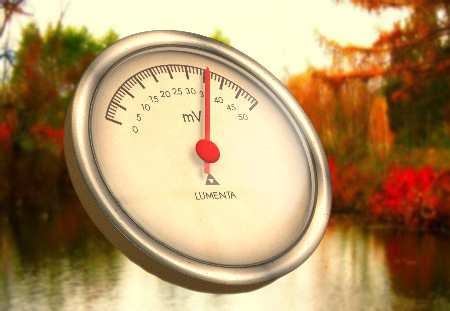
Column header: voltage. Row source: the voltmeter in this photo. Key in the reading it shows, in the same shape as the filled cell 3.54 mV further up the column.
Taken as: 35 mV
